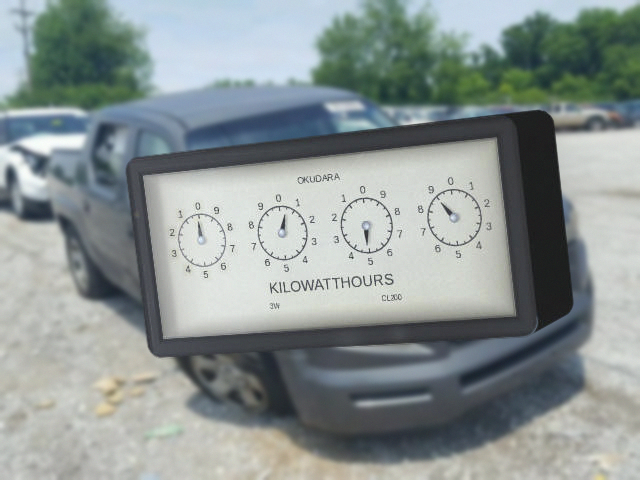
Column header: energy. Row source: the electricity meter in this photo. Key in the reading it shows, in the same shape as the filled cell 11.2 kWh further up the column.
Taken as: 49 kWh
